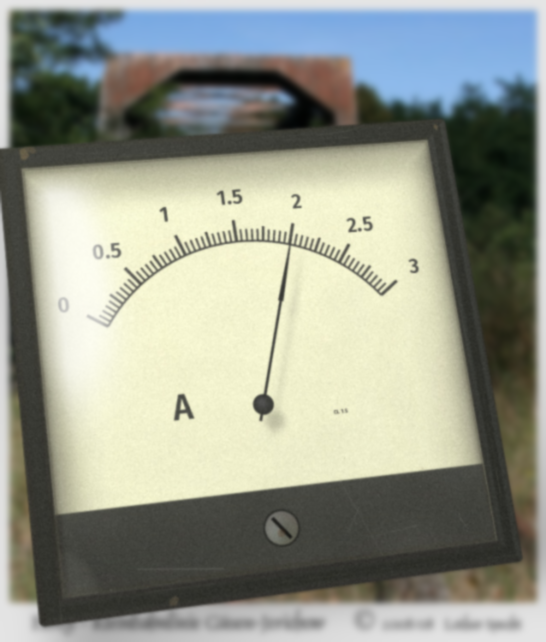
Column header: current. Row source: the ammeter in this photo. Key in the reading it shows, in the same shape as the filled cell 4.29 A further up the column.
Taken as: 2 A
